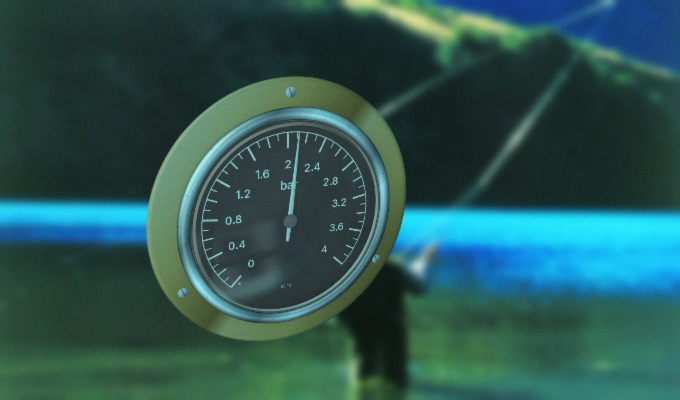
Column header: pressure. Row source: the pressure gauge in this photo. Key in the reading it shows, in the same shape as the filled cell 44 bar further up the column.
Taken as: 2.1 bar
